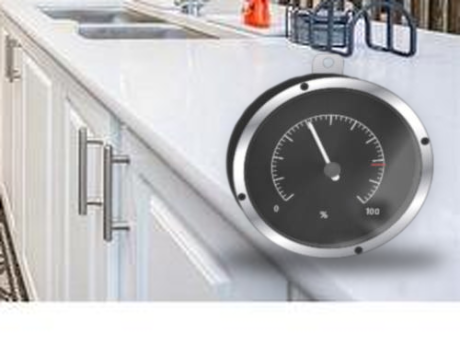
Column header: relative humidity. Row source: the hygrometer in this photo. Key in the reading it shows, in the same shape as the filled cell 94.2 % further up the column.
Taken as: 40 %
